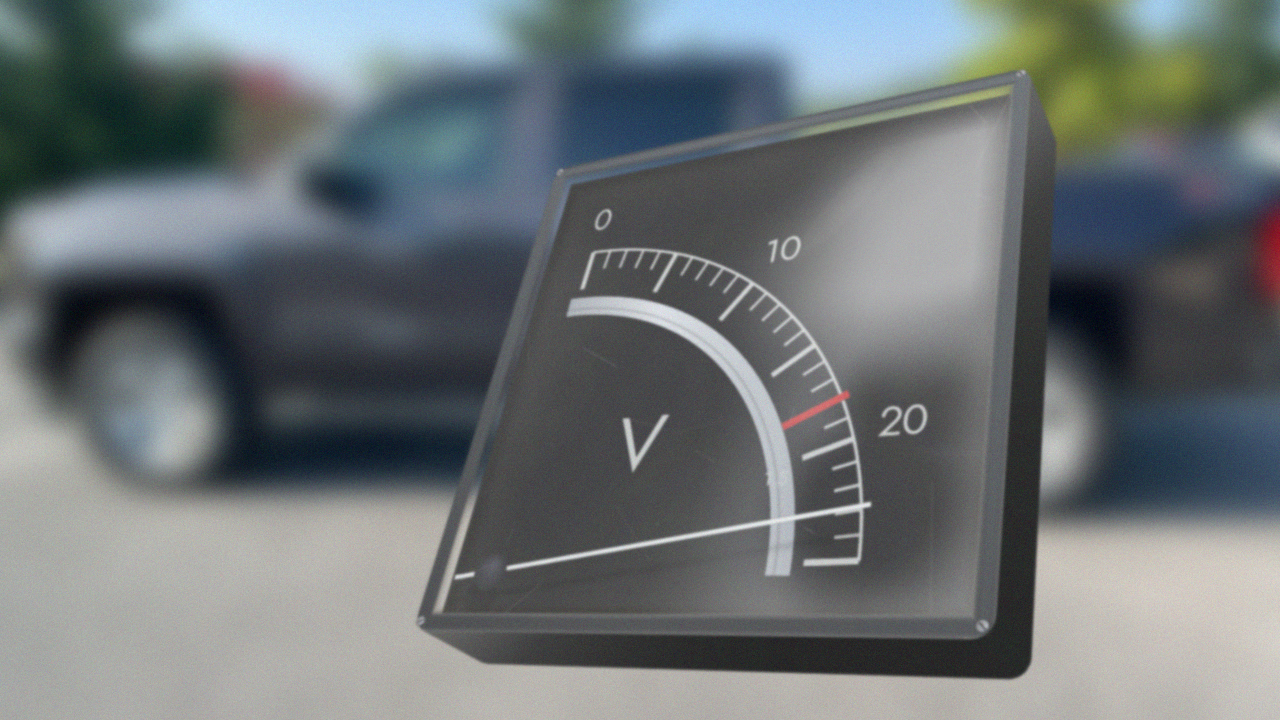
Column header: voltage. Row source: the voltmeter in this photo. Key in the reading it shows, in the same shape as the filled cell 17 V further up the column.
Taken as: 23 V
